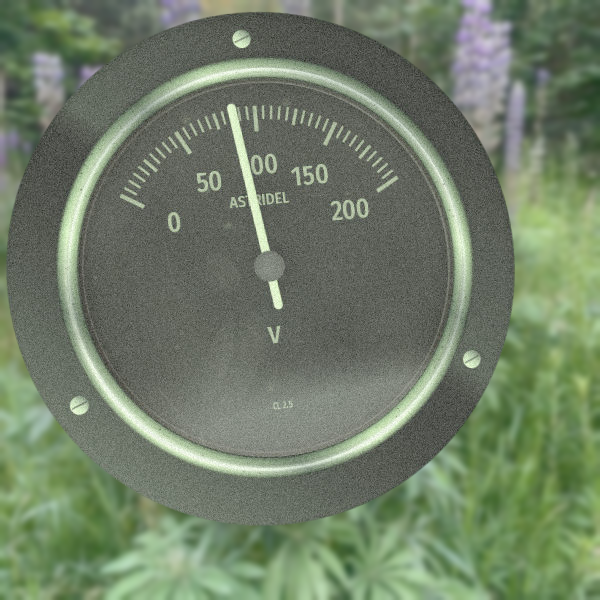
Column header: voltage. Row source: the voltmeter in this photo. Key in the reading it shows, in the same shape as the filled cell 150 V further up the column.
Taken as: 85 V
